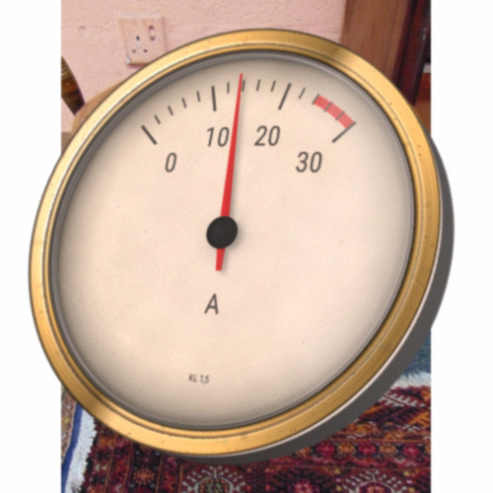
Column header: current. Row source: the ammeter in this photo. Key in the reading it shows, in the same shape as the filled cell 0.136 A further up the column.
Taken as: 14 A
